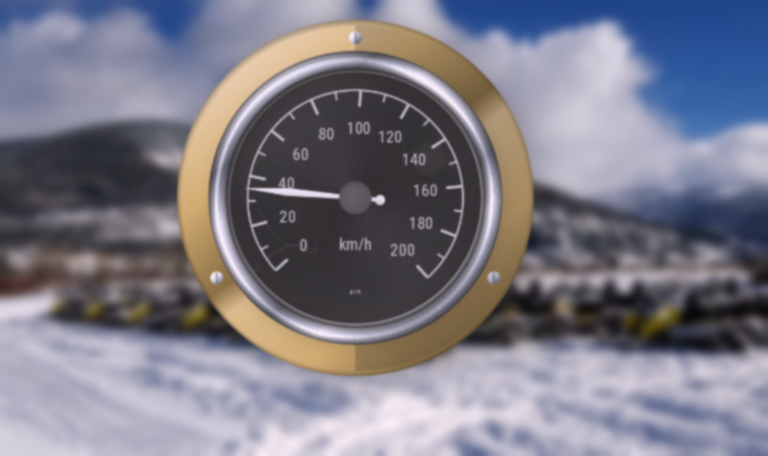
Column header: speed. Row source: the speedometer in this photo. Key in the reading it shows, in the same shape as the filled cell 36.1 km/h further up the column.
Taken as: 35 km/h
